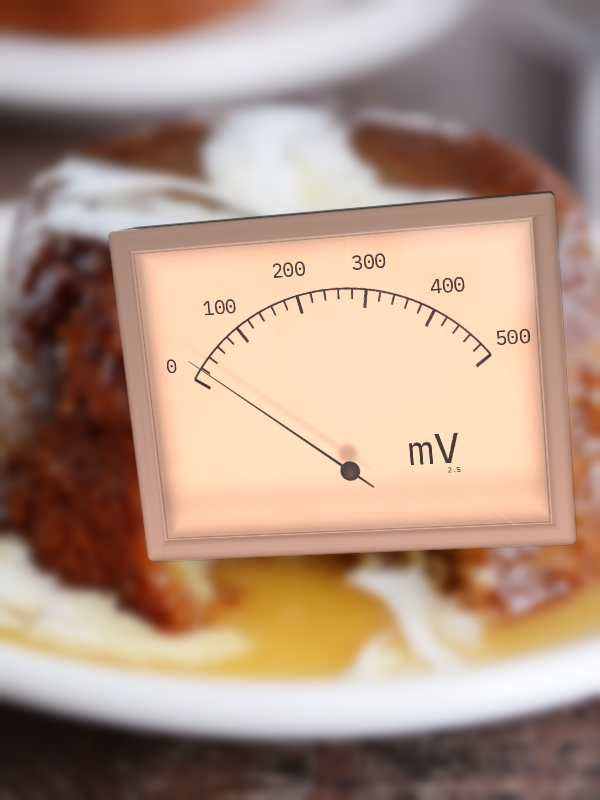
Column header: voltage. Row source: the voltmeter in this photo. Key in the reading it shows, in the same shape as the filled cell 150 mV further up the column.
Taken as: 20 mV
